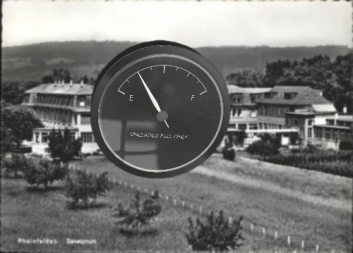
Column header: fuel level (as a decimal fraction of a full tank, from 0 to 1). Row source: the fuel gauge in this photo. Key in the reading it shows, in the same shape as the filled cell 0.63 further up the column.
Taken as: 0.25
